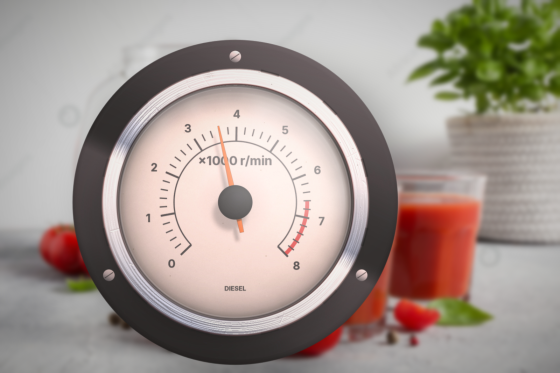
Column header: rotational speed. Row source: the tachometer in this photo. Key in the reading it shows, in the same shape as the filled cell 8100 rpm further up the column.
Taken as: 3600 rpm
